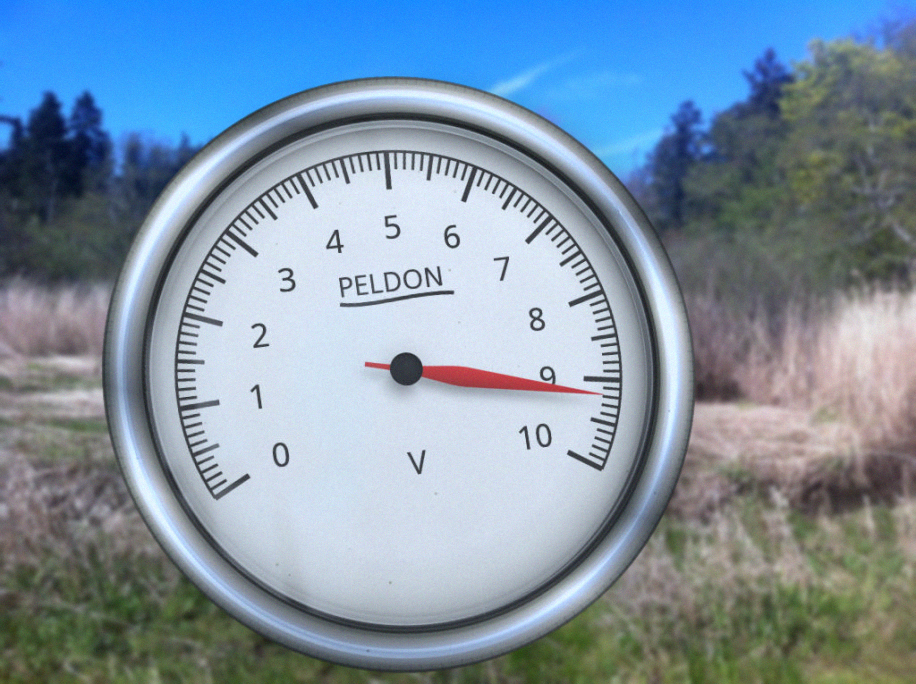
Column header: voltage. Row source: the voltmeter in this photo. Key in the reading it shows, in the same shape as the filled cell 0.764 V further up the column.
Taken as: 9.2 V
